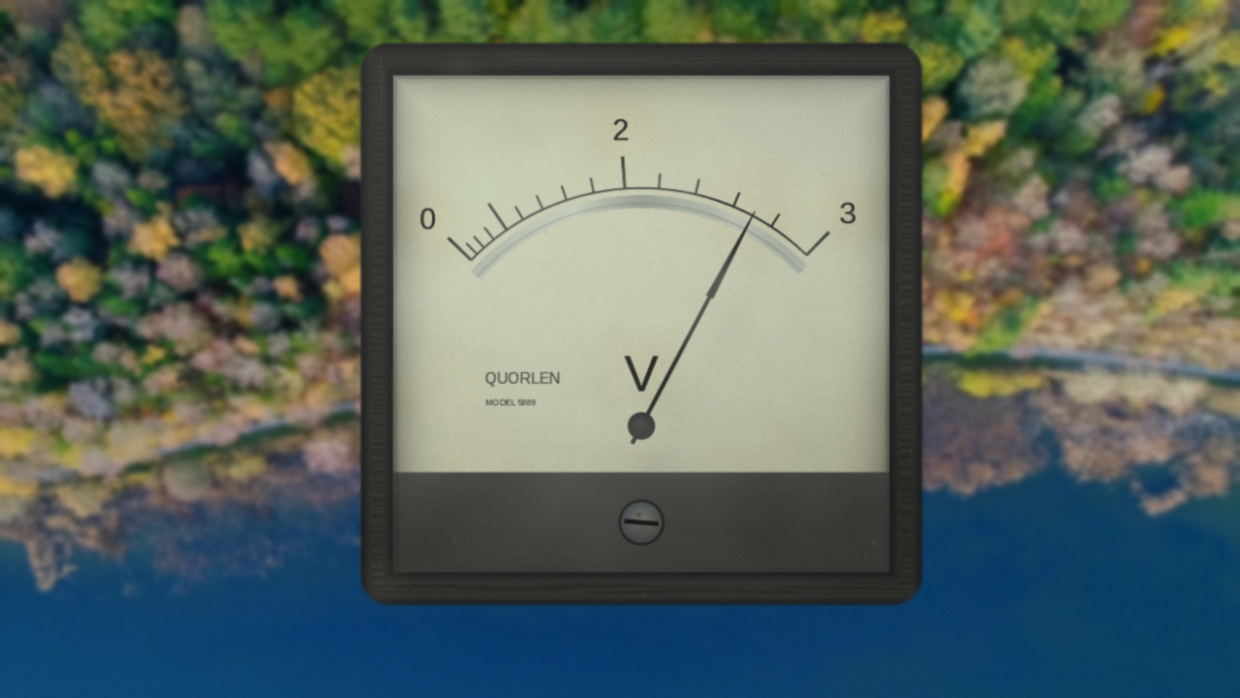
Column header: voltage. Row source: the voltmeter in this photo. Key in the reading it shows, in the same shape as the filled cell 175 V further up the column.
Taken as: 2.7 V
